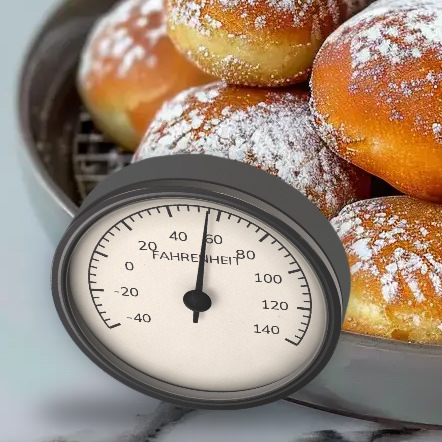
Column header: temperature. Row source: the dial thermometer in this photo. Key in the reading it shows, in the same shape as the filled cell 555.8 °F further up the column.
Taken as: 56 °F
